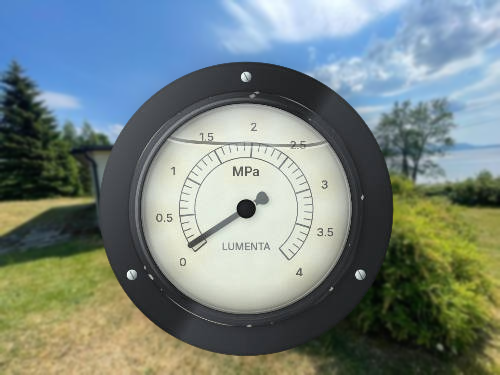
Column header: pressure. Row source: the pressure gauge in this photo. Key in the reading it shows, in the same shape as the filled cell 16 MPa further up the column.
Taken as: 0.1 MPa
